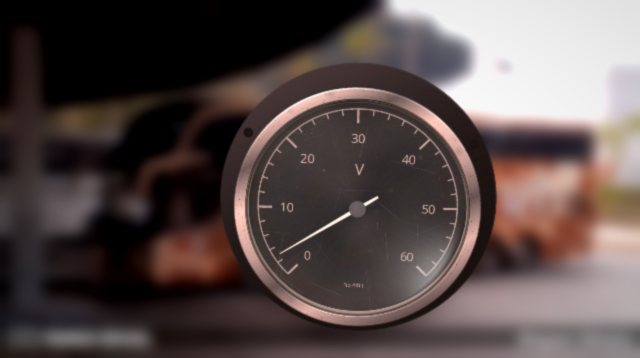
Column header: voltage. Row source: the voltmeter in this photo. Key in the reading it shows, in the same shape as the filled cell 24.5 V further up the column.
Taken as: 3 V
